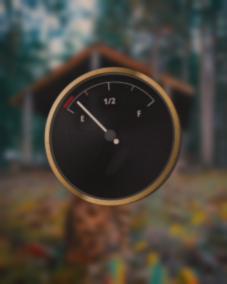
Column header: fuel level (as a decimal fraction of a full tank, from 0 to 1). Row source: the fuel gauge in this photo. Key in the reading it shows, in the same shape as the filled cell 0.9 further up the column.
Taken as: 0.125
